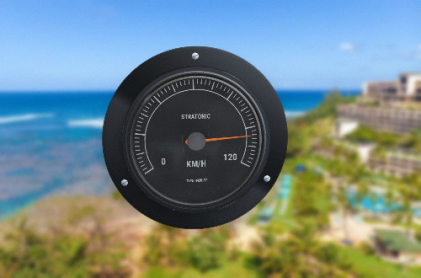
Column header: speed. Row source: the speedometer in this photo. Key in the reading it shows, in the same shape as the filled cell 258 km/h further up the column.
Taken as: 104 km/h
